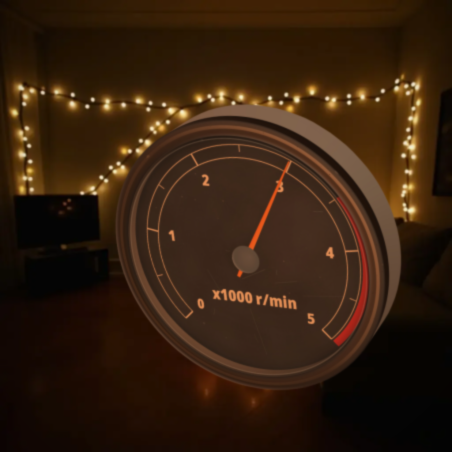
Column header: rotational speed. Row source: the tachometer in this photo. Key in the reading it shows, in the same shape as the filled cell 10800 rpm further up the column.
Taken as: 3000 rpm
